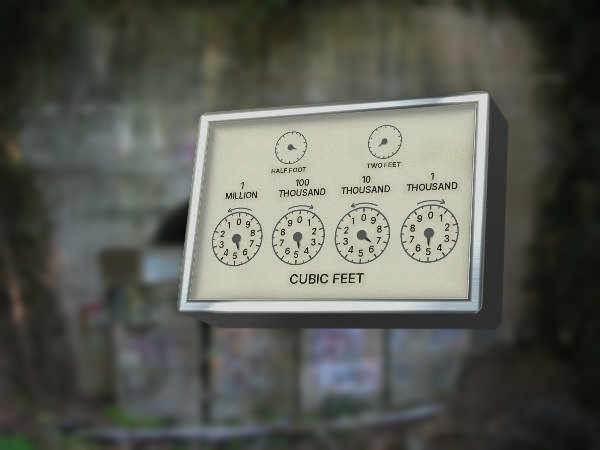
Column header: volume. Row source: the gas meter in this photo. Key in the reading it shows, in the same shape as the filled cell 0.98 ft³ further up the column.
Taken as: 546500 ft³
